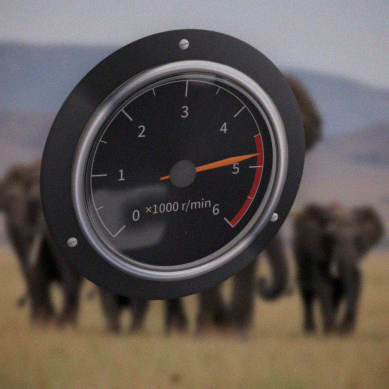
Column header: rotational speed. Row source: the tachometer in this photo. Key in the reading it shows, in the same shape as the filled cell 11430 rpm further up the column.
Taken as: 4750 rpm
